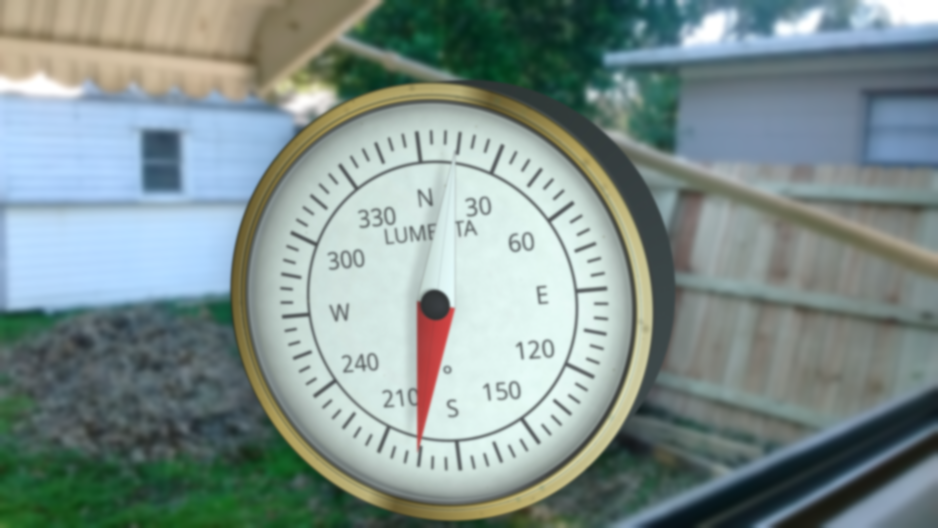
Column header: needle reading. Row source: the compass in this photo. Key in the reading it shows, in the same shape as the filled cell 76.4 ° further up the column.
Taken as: 195 °
